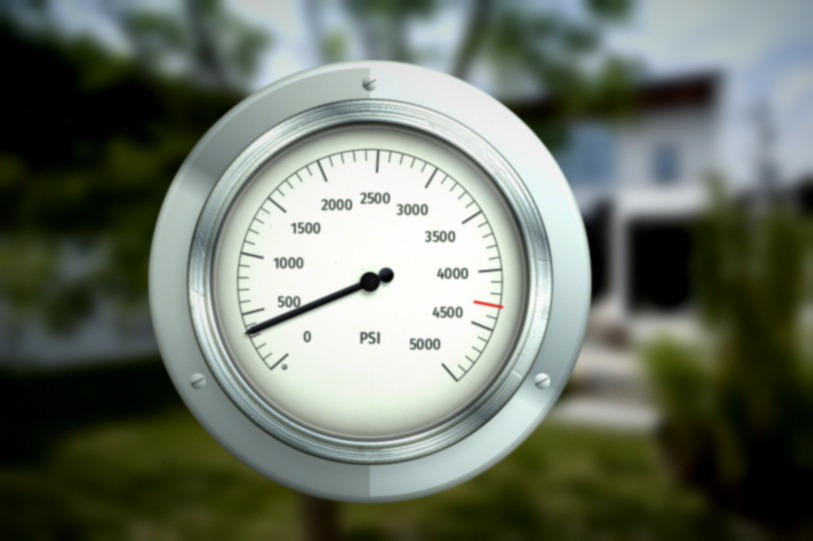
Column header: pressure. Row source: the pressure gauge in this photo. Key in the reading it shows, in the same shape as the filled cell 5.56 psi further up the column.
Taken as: 350 psi
